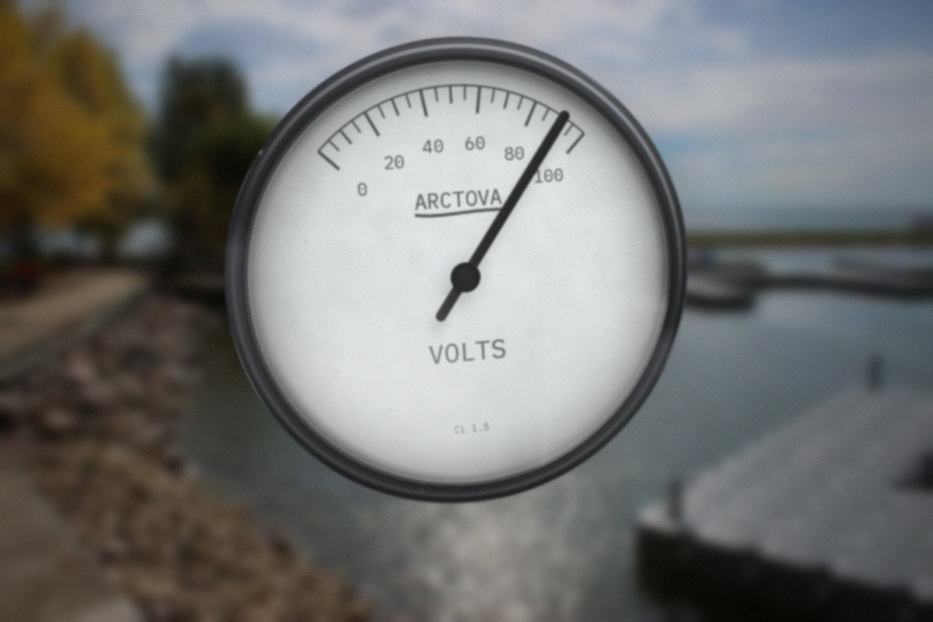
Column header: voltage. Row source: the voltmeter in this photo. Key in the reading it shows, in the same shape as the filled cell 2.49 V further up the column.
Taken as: 90 V
